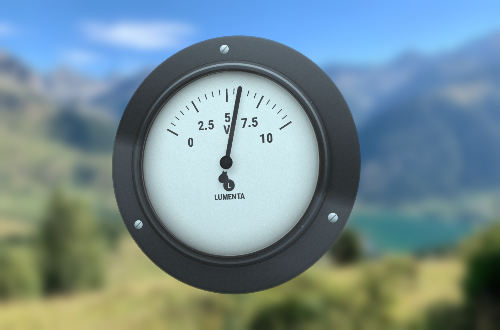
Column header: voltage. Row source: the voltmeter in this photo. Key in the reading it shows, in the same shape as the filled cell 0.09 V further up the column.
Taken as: 6 V
